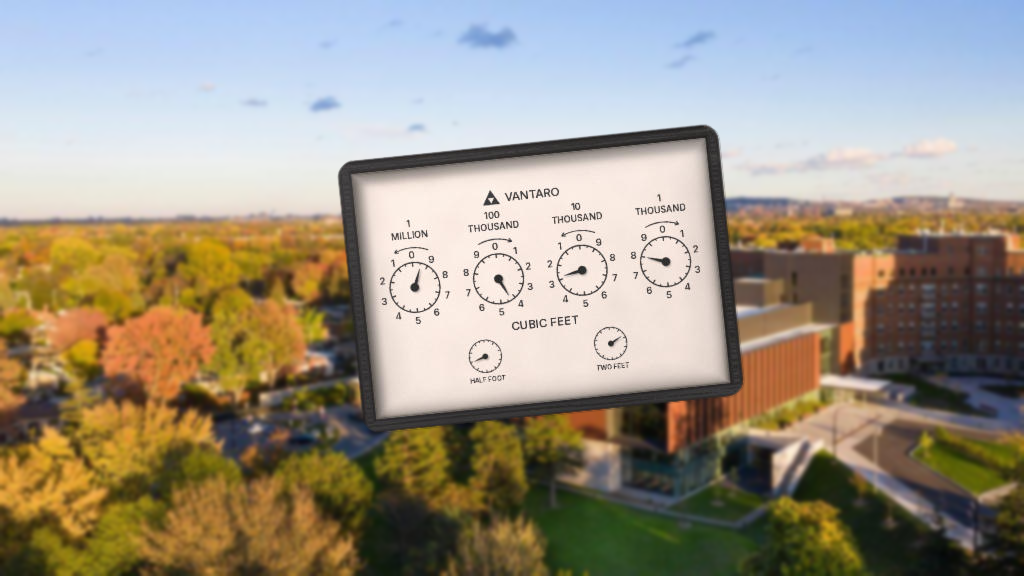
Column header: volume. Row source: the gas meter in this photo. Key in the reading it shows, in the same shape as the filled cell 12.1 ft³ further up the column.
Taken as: 942800 ft³
